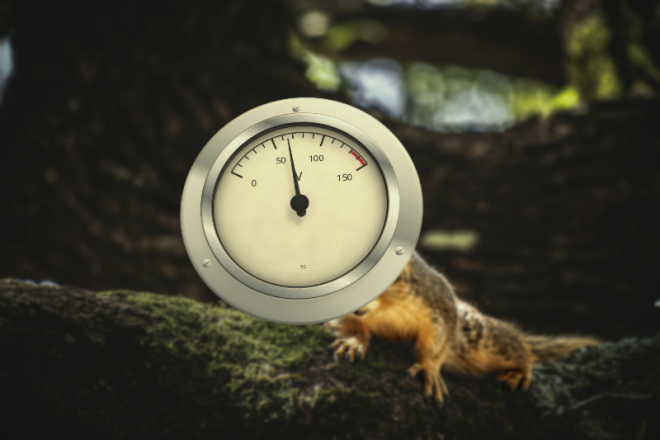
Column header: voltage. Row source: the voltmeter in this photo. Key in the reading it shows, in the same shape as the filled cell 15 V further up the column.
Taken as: 65 V
